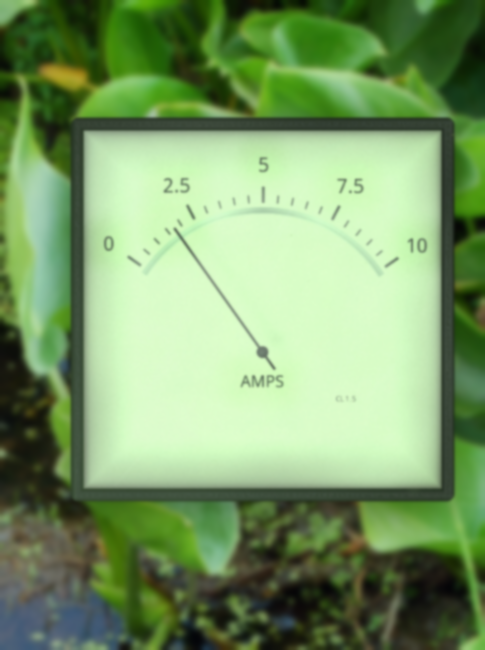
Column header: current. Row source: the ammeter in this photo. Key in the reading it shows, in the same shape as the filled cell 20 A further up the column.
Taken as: 1.75 A
